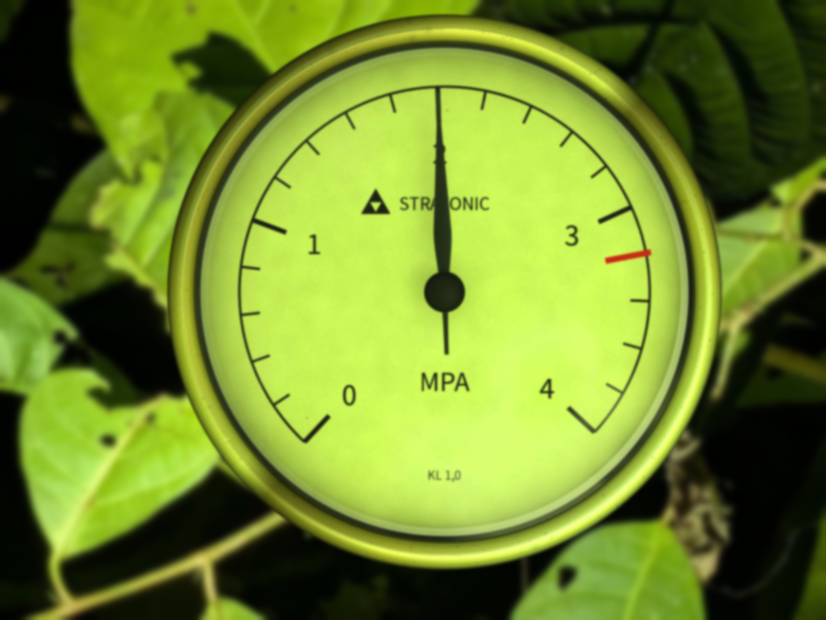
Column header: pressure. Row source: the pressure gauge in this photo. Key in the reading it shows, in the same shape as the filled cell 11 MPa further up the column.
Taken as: 2 MPa
